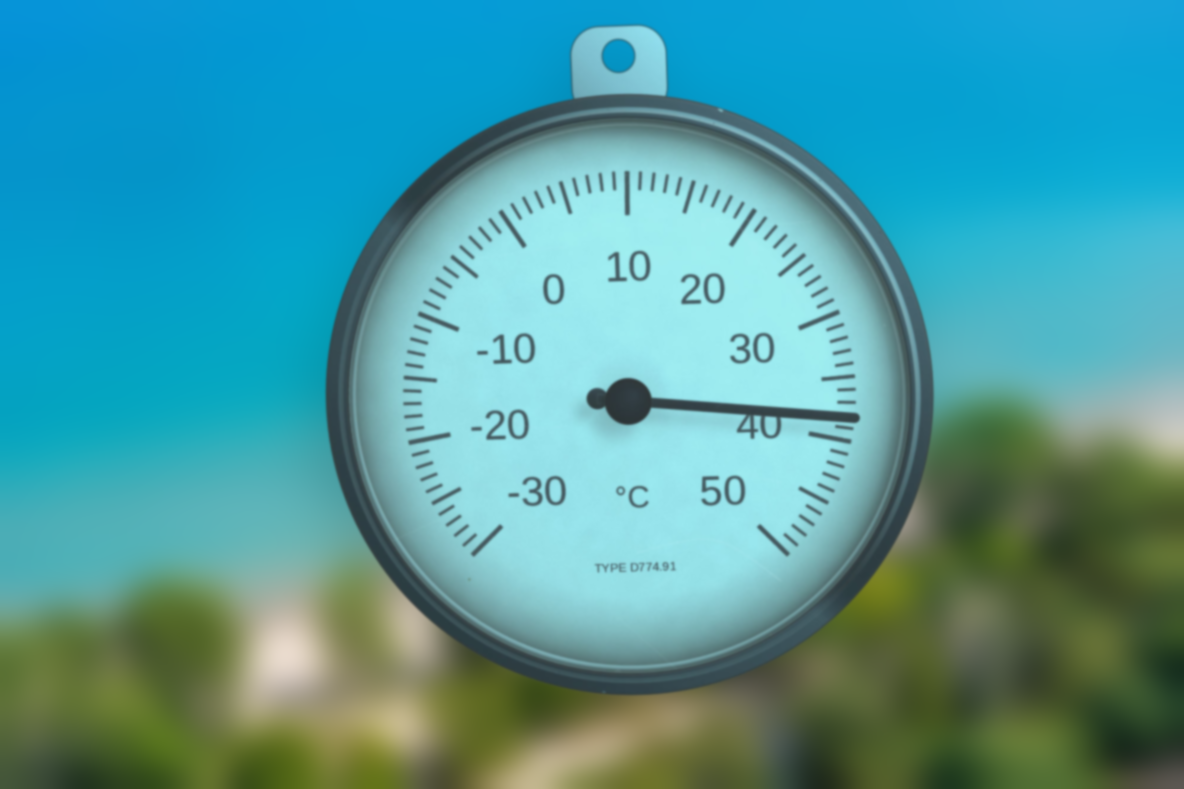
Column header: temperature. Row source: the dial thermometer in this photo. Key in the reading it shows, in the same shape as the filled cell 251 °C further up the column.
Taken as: 38 °C
